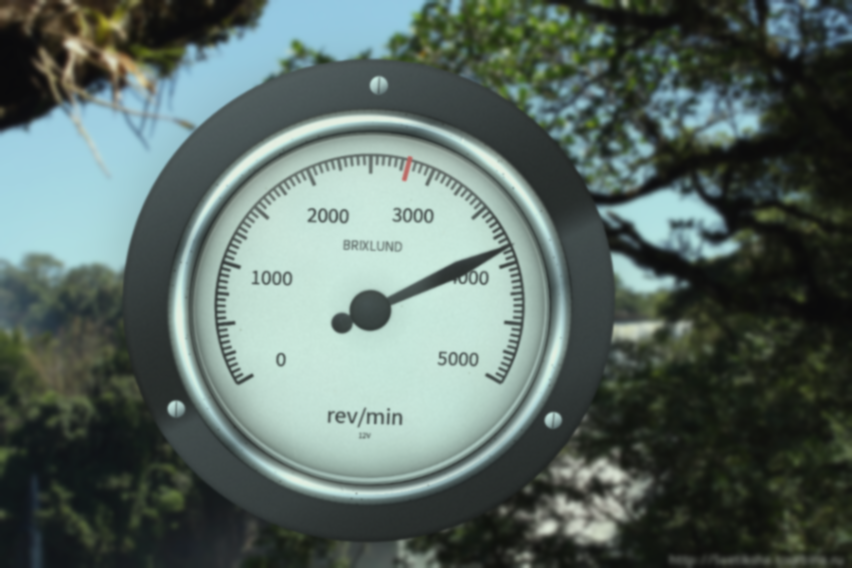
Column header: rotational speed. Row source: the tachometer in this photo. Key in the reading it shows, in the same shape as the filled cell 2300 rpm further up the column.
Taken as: 3850 rpm
